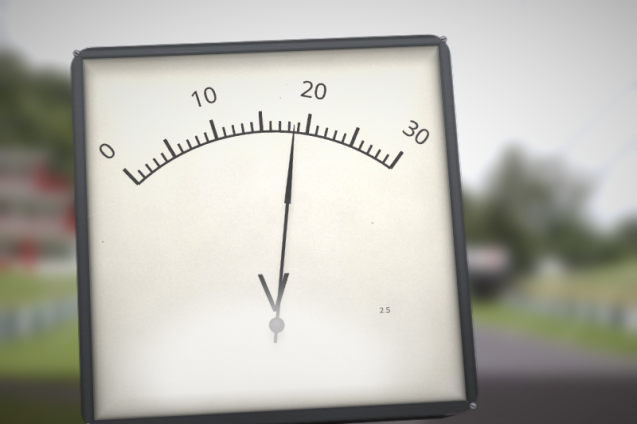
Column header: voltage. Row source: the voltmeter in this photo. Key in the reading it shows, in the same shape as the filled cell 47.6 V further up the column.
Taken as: 18.5 V
